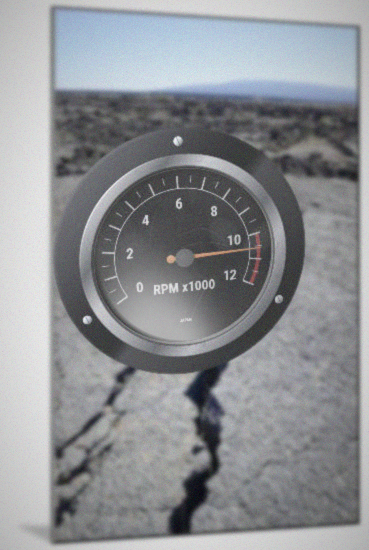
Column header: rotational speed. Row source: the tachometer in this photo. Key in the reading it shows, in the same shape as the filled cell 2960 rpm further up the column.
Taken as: 10500 rpm
